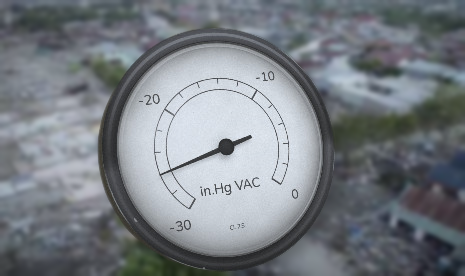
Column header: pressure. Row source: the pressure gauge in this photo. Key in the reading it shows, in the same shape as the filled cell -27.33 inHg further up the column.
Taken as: -26 inHg
